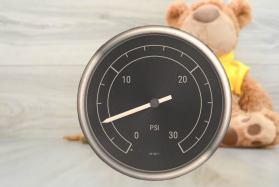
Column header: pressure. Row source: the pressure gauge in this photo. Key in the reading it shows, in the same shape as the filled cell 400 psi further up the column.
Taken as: 4 psi
